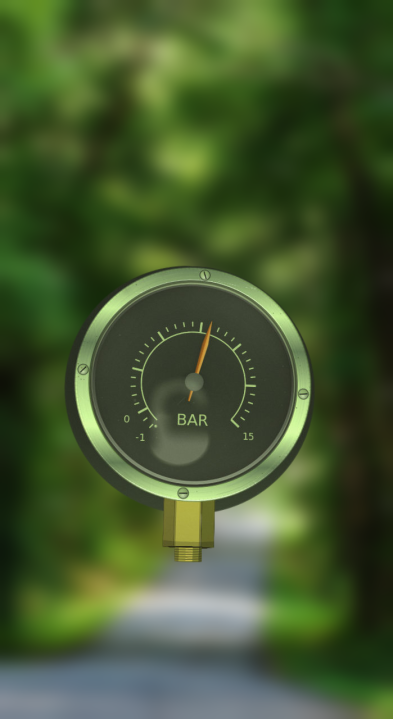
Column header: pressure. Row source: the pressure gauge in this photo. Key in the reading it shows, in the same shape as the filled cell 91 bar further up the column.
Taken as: 8 bar
